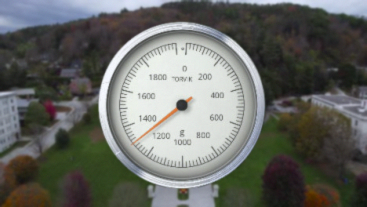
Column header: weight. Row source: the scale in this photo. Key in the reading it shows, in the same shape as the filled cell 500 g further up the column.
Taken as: 1300 g
